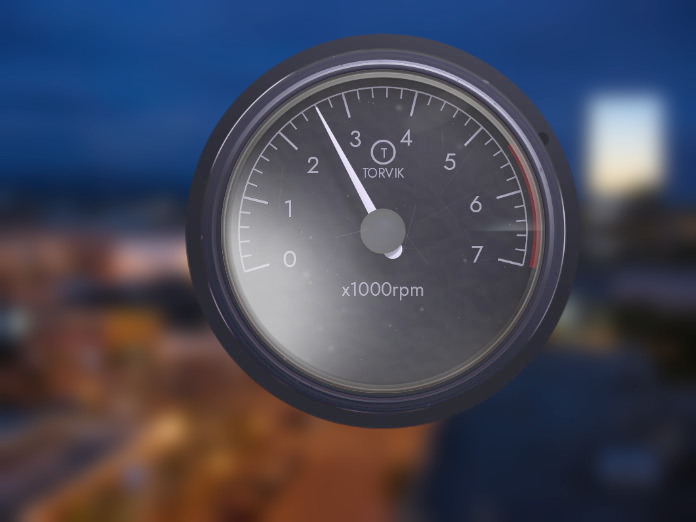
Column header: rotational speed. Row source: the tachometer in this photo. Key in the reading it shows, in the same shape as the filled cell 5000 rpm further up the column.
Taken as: 2600 rpm
